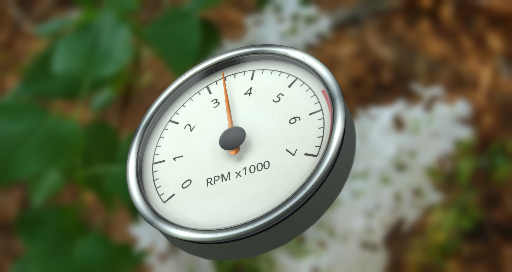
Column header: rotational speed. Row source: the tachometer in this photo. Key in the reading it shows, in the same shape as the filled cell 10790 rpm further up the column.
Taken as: 3400 rpm
